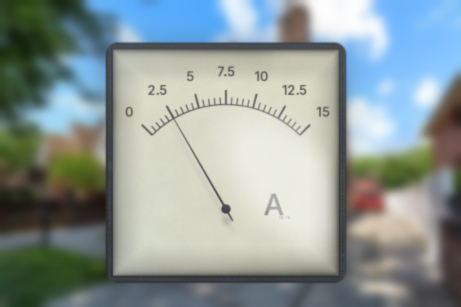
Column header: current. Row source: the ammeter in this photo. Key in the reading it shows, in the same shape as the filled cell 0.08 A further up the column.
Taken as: 2.5 A
